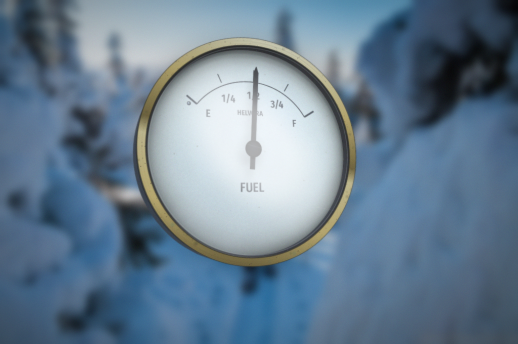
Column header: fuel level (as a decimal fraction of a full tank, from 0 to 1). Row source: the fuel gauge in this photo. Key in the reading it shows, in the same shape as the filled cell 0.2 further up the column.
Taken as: 0.5
